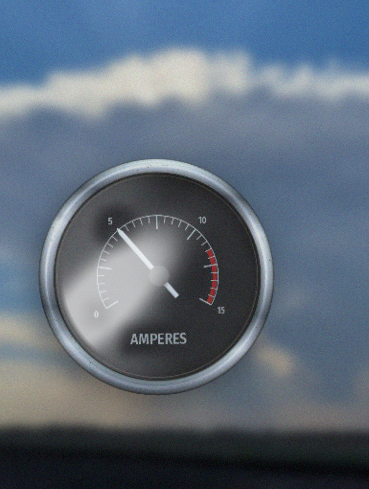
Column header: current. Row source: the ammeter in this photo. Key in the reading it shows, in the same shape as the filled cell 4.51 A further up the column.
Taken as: 5 A
